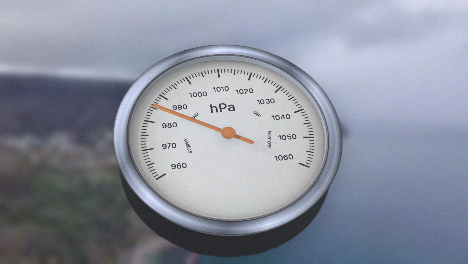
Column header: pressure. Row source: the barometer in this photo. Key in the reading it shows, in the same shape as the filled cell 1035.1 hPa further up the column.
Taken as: 985 hPa
